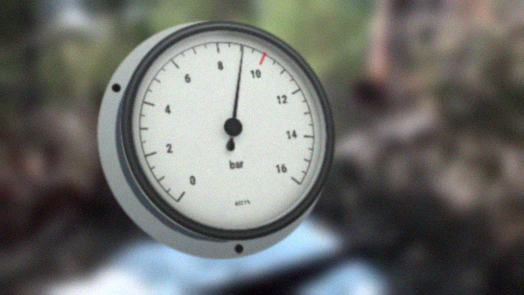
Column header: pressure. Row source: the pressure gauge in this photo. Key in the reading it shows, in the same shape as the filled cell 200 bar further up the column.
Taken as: 9 bar
